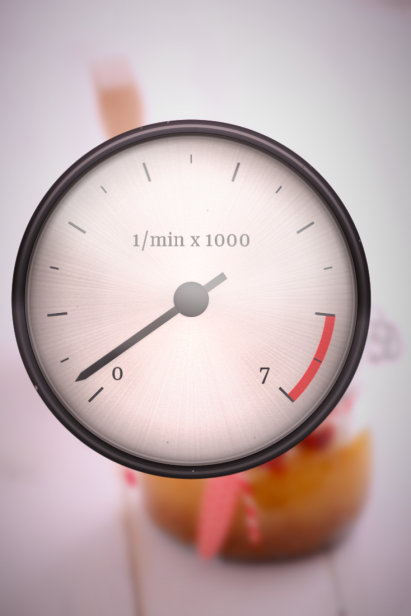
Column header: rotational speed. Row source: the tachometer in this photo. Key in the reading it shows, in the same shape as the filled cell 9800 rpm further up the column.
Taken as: 250 rpm
